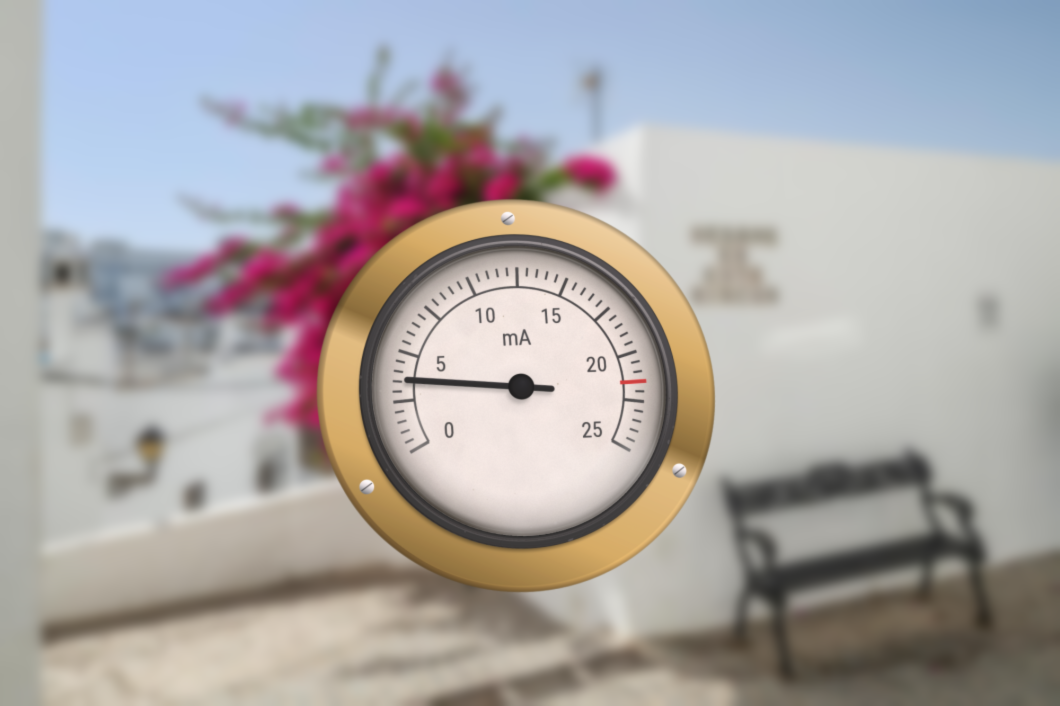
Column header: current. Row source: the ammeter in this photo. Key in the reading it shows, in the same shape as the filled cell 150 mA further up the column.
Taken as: 3.5 mA
